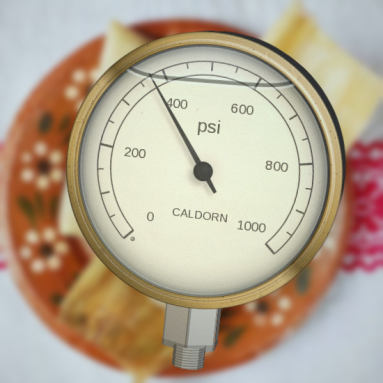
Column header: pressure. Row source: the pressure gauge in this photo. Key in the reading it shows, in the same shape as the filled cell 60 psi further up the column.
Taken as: 375 psi
